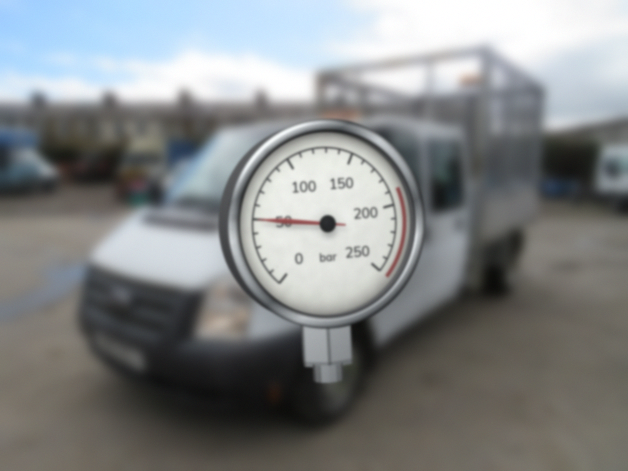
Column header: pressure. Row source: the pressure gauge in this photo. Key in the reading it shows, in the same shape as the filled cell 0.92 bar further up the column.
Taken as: 50 bar
